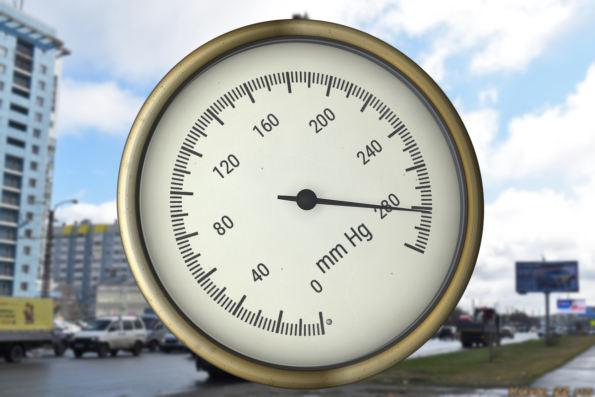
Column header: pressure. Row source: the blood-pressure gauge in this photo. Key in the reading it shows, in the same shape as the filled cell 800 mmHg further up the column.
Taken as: 282 mmHg
